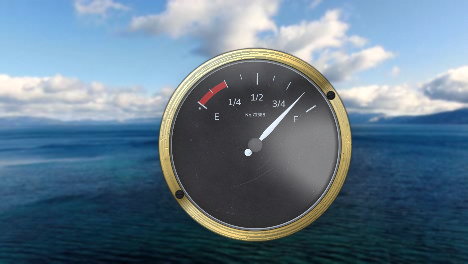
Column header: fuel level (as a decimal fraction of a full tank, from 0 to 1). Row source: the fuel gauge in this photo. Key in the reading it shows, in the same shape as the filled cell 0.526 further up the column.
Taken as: 0.875
